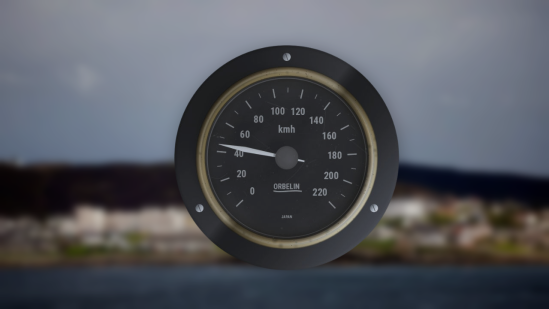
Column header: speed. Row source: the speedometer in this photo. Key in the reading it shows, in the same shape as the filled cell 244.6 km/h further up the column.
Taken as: 45 km/h
